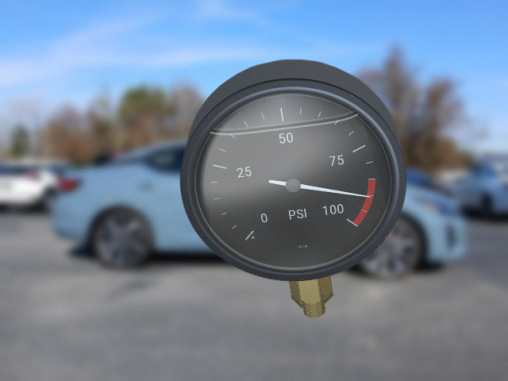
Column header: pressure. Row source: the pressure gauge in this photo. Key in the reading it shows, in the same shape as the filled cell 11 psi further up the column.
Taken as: 90 psi
